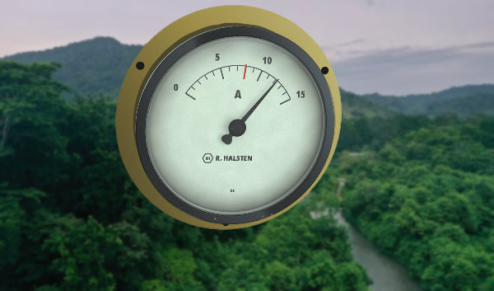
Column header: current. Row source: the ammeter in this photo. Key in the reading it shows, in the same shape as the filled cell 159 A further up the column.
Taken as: 12 A
